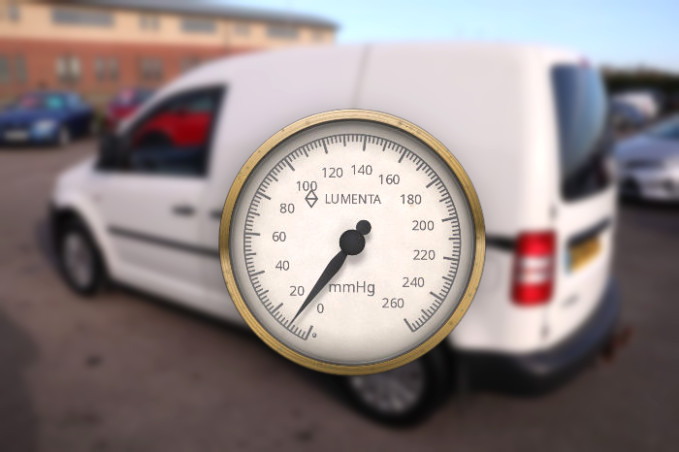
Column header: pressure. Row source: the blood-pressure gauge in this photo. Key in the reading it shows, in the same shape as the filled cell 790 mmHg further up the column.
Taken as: 10 mmHg
